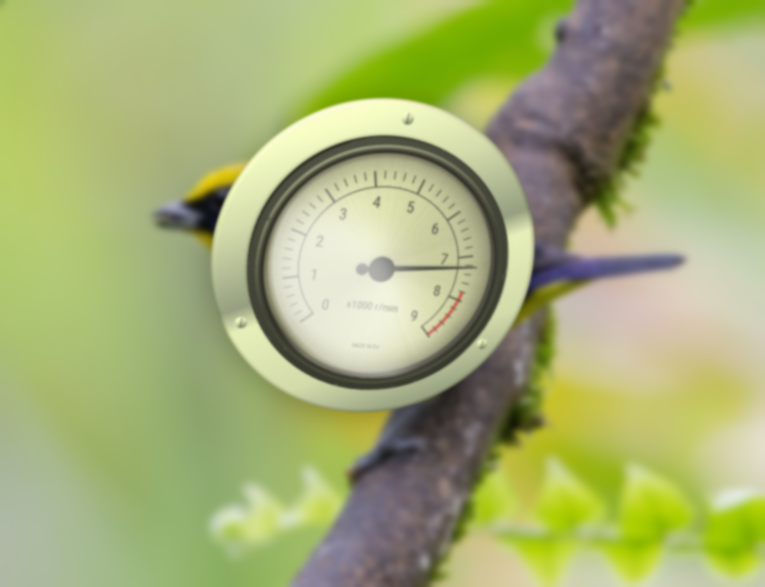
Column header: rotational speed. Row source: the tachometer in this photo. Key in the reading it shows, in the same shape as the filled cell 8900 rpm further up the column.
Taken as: 7200 rpm
